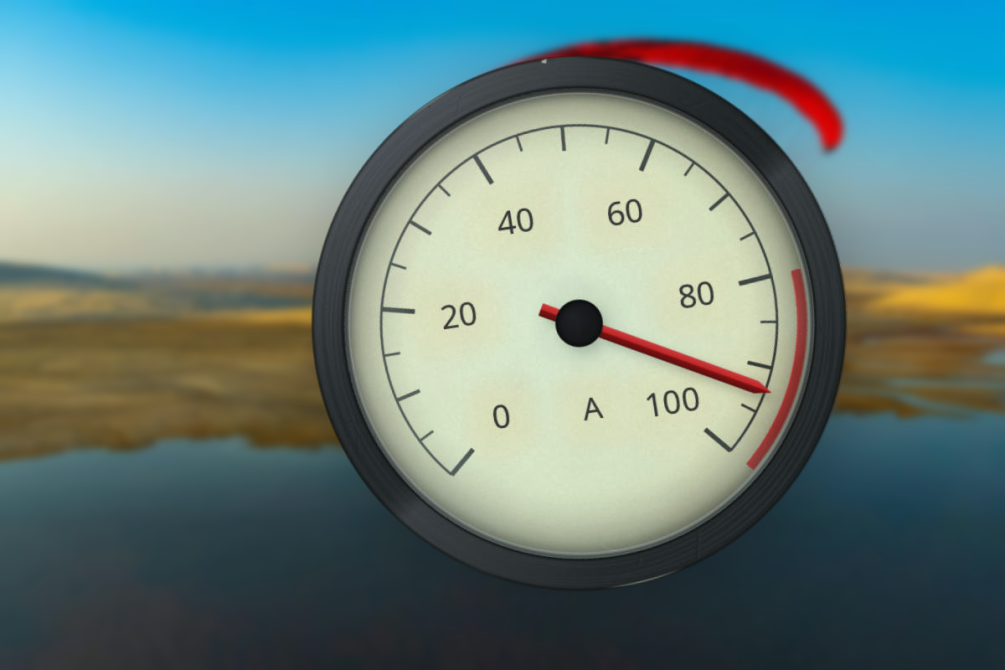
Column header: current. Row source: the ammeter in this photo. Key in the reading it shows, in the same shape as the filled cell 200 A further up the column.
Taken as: 92.5 A
